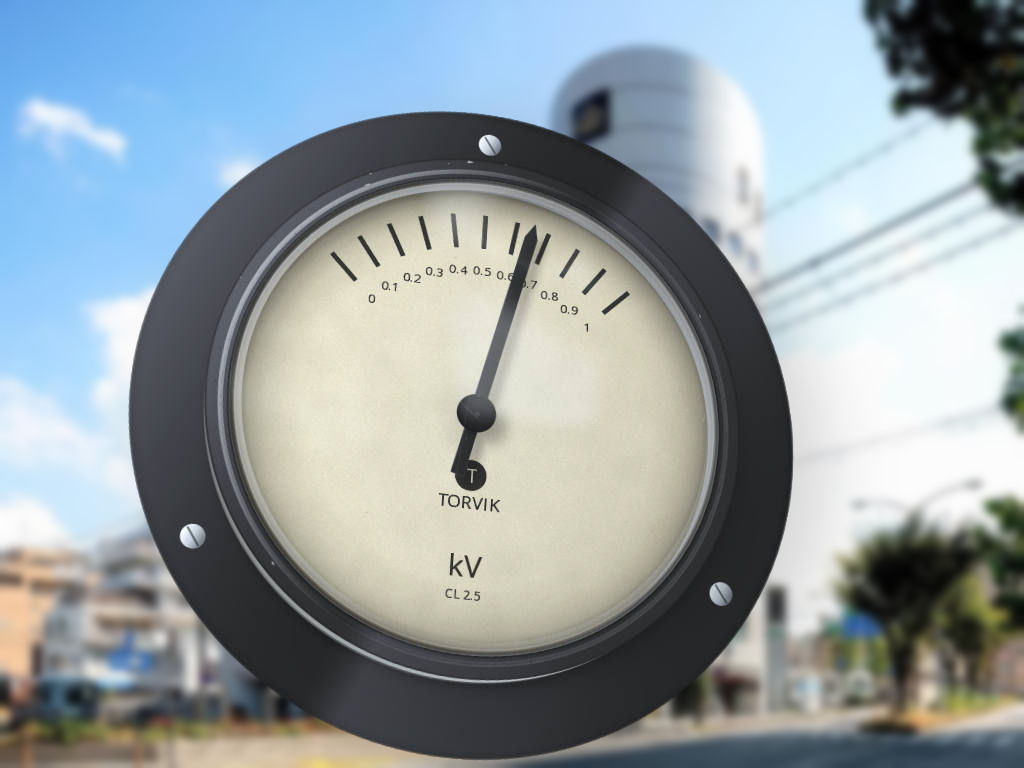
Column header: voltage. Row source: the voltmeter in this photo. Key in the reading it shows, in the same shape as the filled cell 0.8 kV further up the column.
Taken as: 0.65 kV
